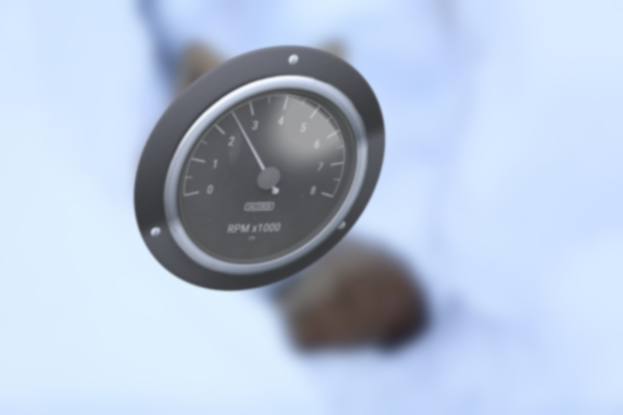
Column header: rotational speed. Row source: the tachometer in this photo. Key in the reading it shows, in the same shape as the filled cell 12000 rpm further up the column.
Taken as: 2500 rpm
